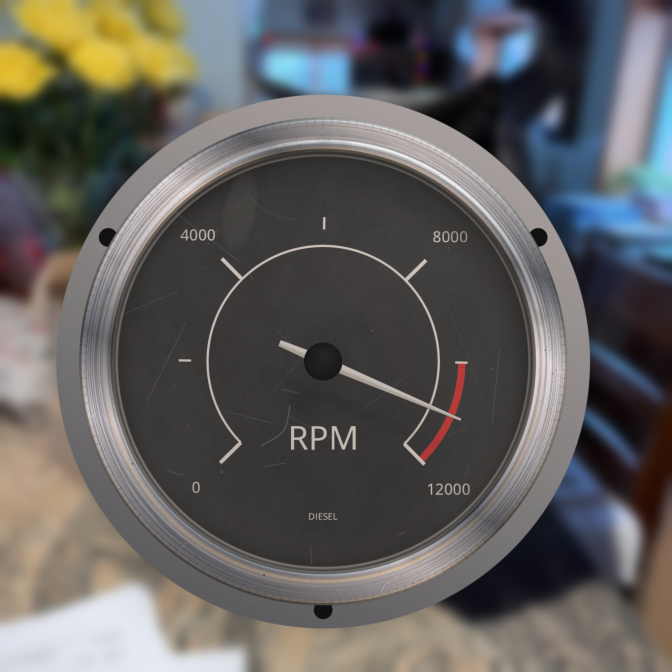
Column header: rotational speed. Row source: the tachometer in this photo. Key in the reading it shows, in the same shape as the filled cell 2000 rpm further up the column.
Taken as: 11000 rpm
